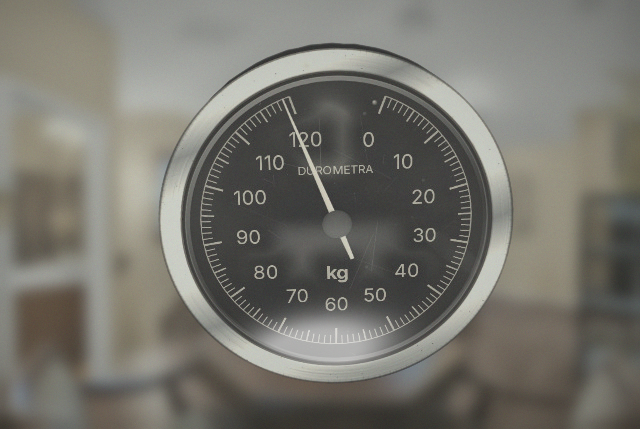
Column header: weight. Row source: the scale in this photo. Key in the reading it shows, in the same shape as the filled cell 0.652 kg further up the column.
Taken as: 119 kg
